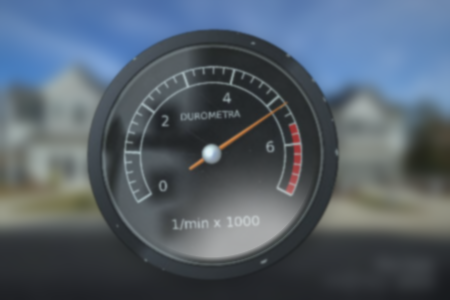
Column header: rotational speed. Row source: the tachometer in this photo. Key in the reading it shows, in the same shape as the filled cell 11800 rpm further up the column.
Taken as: 5200 rpm
